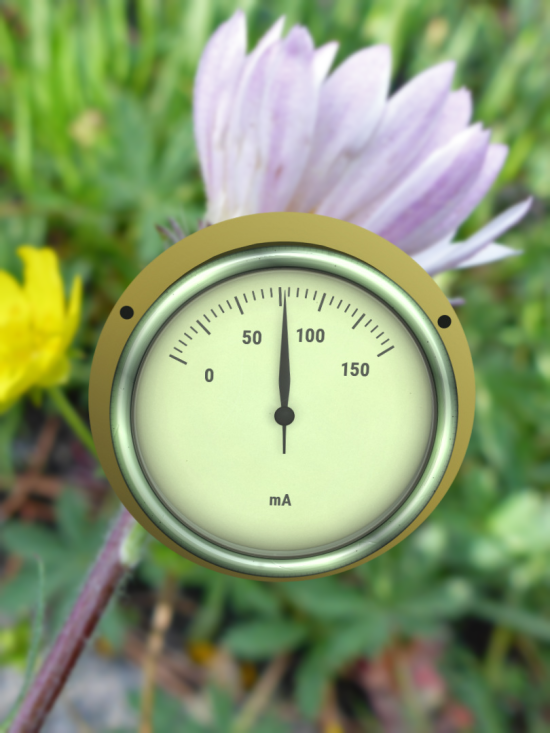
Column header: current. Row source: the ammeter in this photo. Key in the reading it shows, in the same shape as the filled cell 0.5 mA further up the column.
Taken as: 77.5 mA
